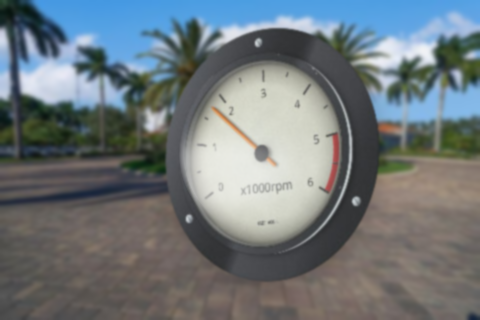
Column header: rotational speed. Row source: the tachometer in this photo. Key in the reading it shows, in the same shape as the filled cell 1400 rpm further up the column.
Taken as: 1750 rpm
